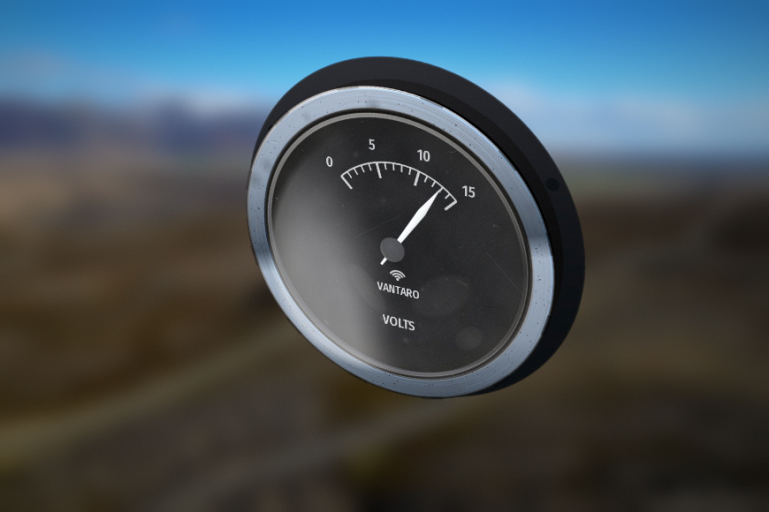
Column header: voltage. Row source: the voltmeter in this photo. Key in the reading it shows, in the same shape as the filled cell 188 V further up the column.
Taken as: 13 V
